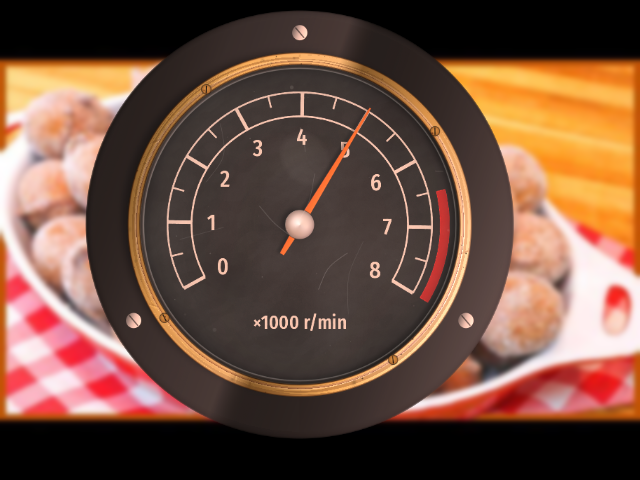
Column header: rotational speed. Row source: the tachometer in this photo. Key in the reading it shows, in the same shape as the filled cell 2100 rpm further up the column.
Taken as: 5000 rpm
